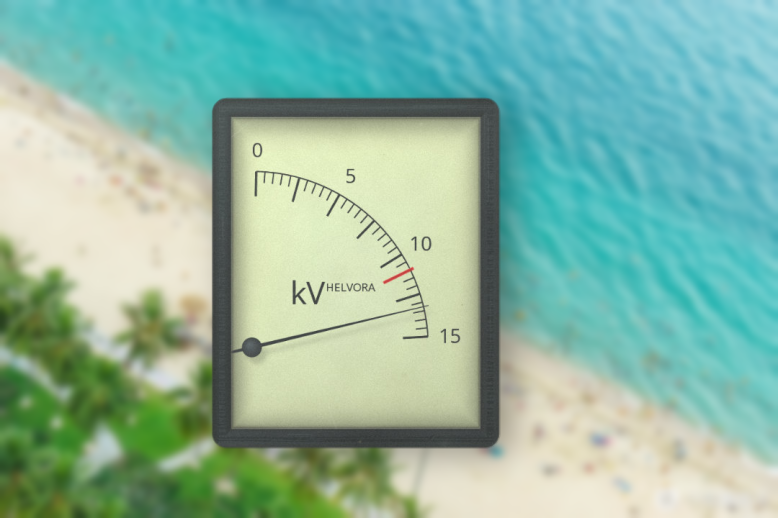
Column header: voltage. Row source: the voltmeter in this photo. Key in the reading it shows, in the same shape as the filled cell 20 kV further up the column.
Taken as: 13.25 kV
